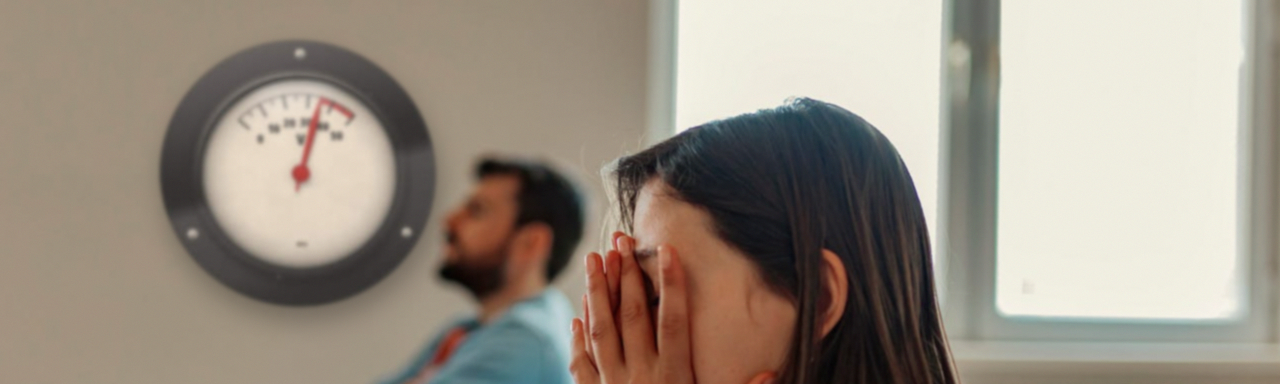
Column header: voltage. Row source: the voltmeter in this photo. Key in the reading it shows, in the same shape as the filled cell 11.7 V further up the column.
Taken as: 35 V
